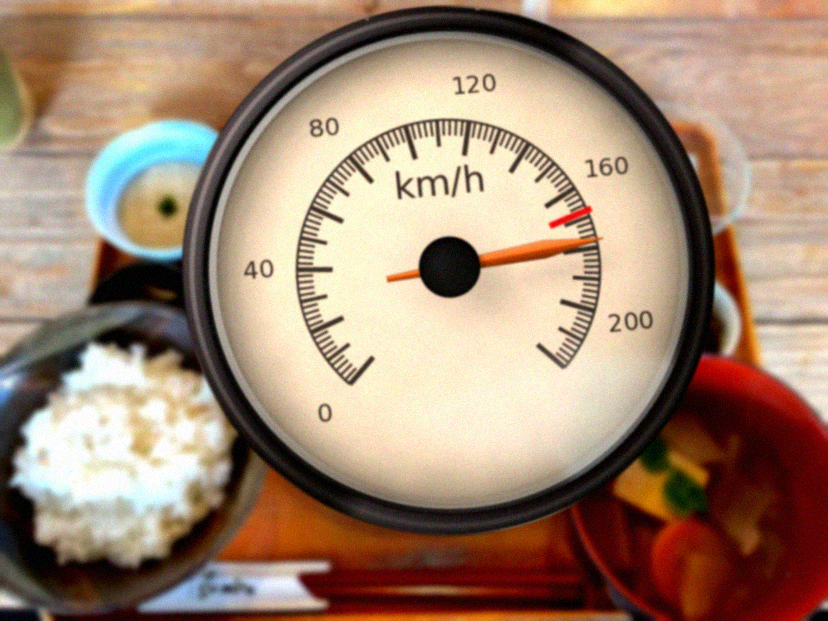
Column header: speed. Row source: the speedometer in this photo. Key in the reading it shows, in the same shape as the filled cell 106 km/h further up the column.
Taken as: 178 km/h
